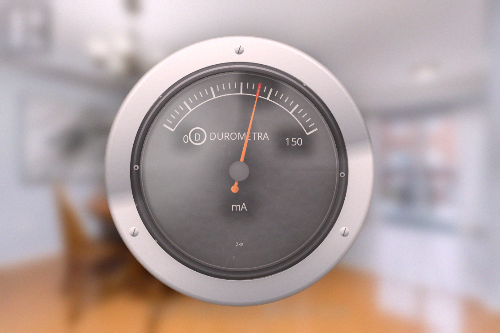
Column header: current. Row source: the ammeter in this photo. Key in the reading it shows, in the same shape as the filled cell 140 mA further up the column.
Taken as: 90 mA
